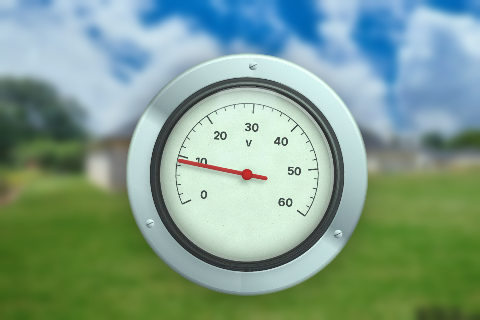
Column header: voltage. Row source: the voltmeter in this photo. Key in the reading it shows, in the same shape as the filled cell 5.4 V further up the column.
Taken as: 9 V
